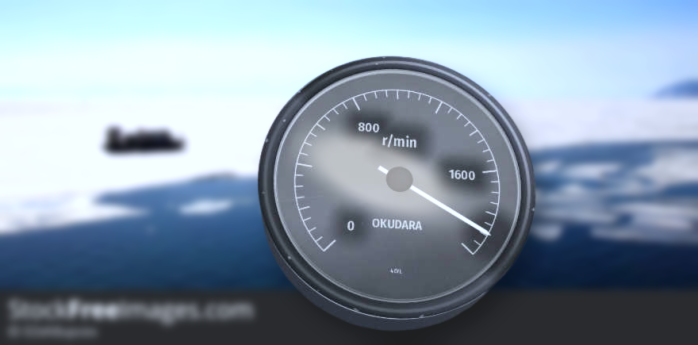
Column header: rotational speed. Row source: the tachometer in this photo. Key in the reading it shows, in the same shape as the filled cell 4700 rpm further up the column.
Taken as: 1900 rpm
